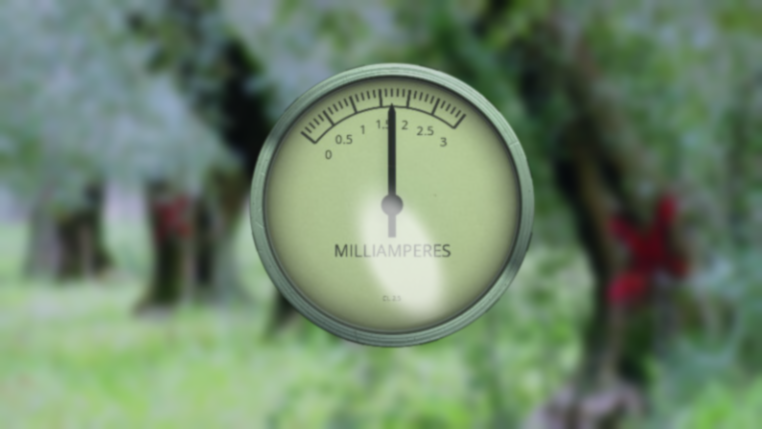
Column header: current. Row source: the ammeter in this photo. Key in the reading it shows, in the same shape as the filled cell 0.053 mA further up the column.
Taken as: 1.7 mA
